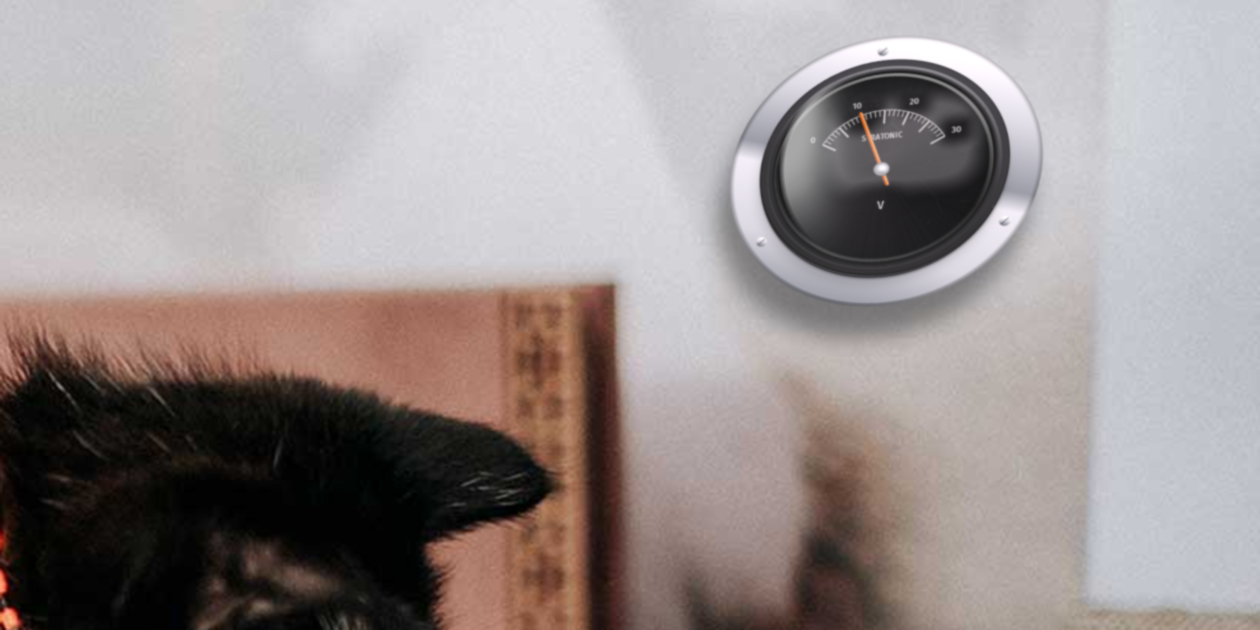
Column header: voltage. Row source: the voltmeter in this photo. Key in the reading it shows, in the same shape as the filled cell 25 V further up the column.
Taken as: 10 V
